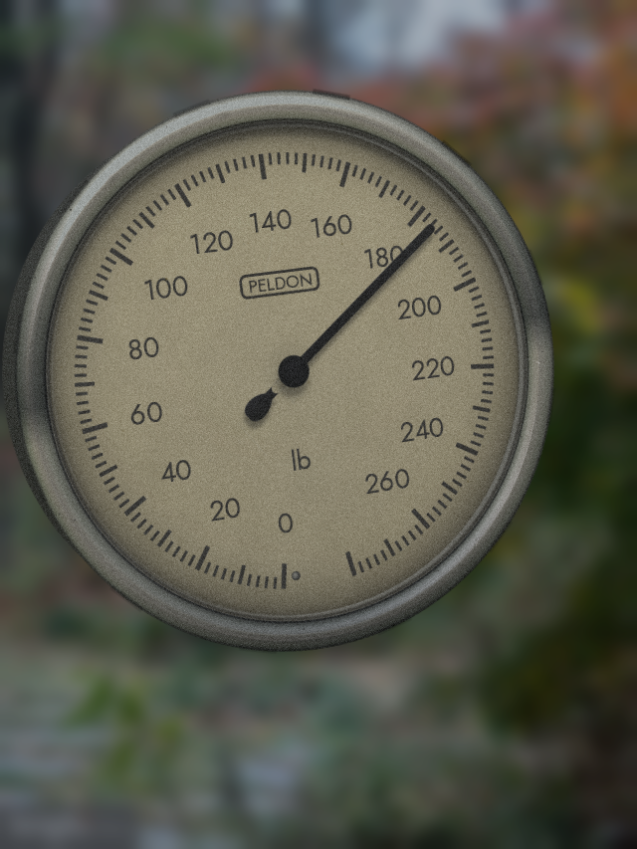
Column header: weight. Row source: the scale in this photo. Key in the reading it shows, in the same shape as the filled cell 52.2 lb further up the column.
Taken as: 184 lb
